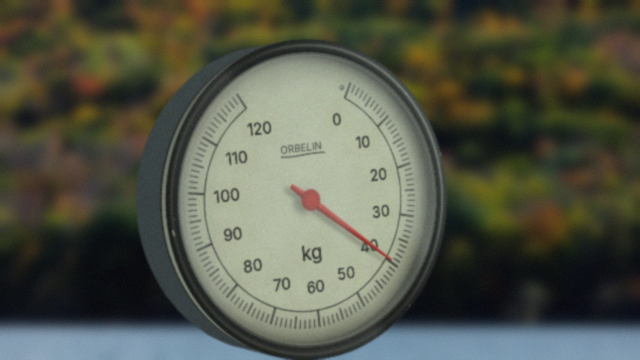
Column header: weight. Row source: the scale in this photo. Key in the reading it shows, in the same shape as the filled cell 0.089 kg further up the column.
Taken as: 40 kg
